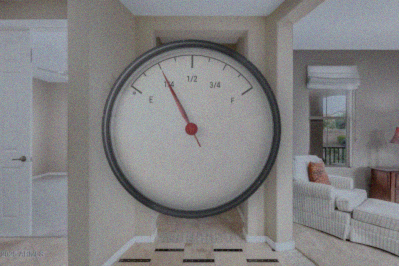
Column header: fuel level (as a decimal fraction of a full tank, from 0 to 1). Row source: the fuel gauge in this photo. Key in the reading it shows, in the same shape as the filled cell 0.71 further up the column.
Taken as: 0.25
